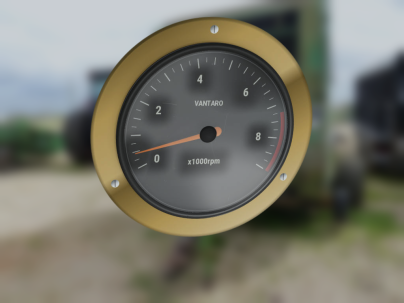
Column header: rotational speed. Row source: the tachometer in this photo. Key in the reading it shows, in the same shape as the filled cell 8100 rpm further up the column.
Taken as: 500 rpm
